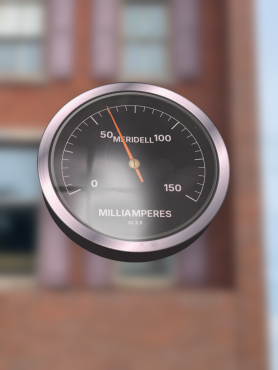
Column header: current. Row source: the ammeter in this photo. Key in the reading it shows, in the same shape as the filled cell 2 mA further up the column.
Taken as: 60 mA
